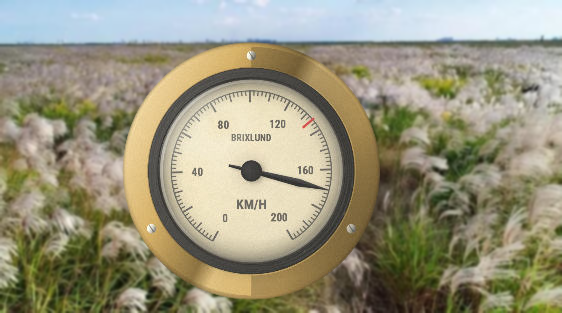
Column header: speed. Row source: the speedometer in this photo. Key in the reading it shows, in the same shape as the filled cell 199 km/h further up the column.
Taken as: 170 km/h
